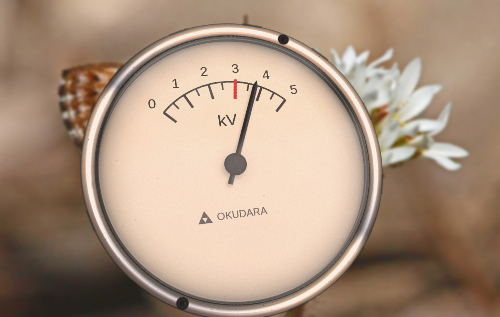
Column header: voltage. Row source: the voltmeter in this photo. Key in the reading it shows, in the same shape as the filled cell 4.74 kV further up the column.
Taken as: 3.75 kV
